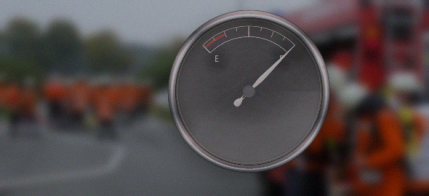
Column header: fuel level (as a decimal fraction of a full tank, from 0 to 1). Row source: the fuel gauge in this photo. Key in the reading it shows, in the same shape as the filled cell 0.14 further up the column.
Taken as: 1
